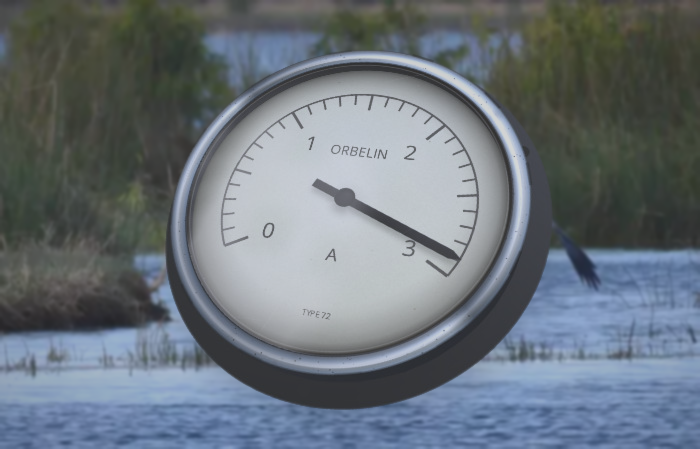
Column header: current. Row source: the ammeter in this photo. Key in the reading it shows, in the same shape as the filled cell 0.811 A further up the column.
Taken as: 2.9 A
